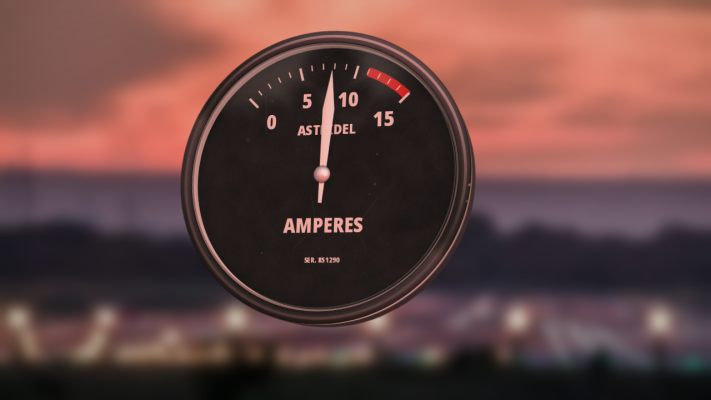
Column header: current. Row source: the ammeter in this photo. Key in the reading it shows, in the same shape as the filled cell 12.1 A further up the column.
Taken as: 8 A
